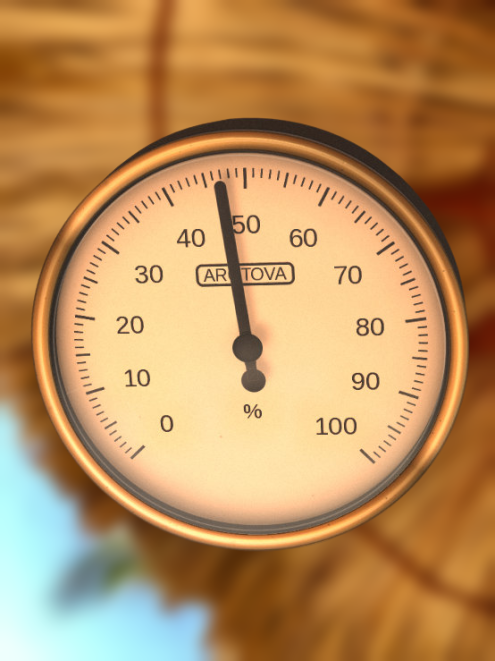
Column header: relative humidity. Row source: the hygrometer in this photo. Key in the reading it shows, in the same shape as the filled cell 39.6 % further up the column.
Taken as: 47 %
